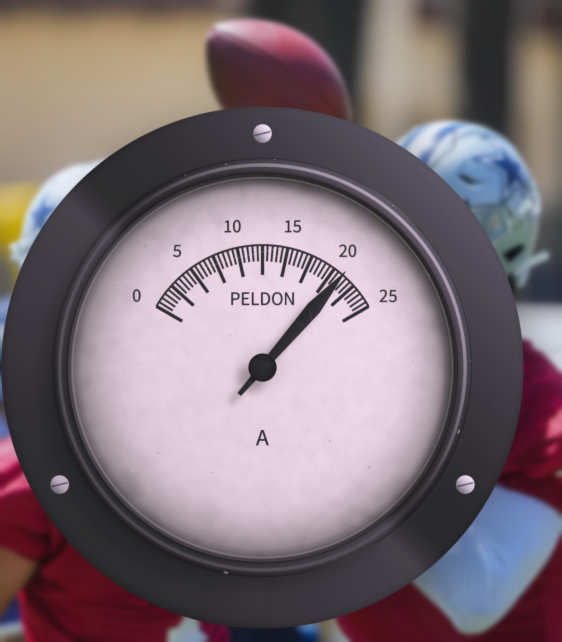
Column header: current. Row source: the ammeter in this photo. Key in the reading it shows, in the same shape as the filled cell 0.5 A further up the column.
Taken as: 21 A
